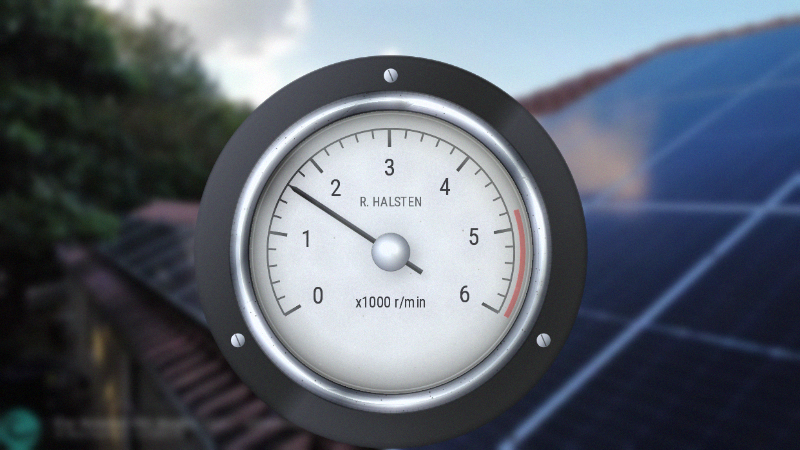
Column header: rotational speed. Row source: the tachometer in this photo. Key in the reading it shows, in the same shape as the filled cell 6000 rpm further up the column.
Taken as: 1600 rpm
